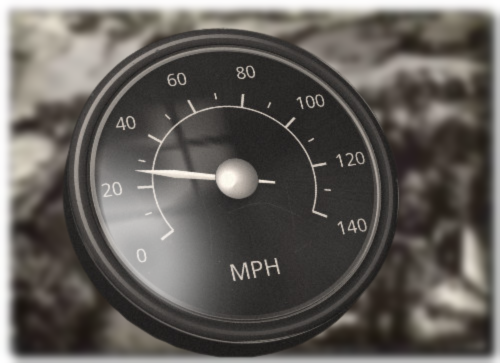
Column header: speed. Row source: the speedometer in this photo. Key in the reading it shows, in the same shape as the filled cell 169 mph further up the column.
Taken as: 25 mph
